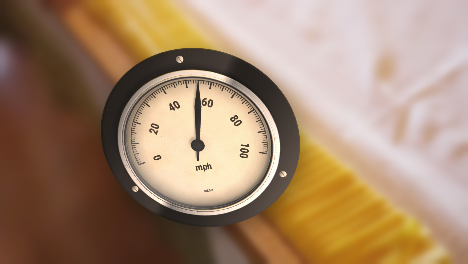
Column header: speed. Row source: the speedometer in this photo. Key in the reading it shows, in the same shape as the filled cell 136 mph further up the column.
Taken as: 55 mph
